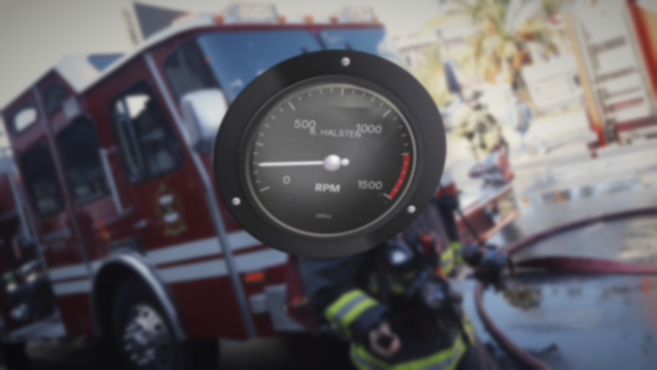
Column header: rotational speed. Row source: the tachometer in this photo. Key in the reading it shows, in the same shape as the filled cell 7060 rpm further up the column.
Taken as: 150 rpm
